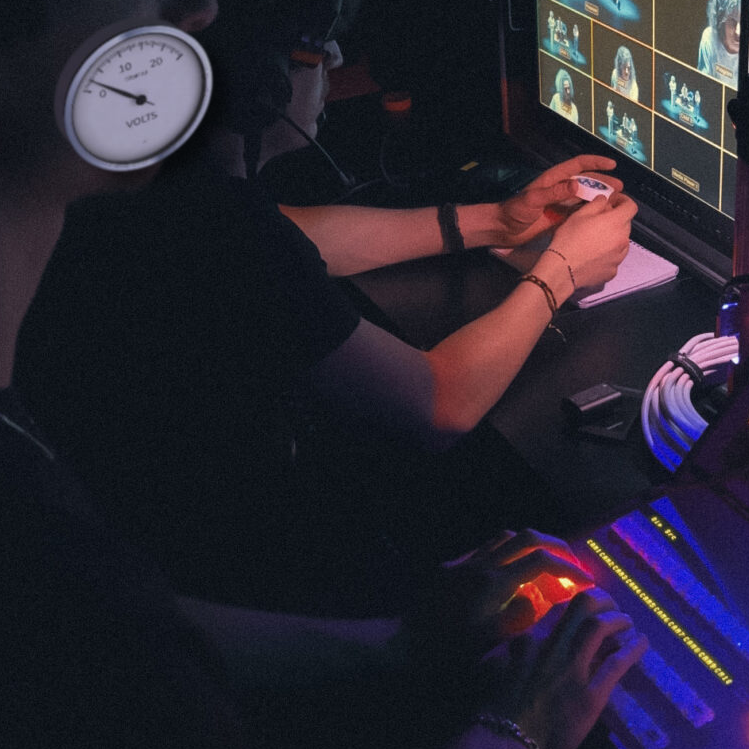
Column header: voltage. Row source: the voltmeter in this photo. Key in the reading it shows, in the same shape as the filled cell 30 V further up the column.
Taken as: 2.5 V
